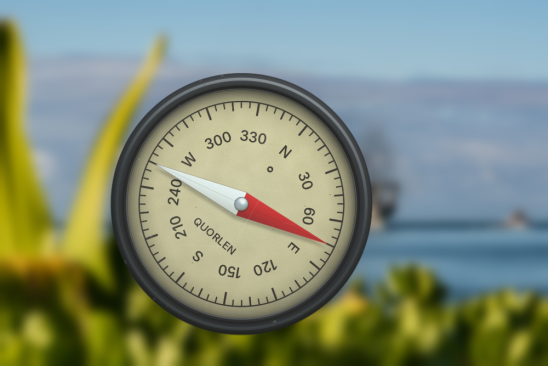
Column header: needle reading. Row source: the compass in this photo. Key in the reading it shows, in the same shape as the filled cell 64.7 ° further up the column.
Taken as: 75 °
